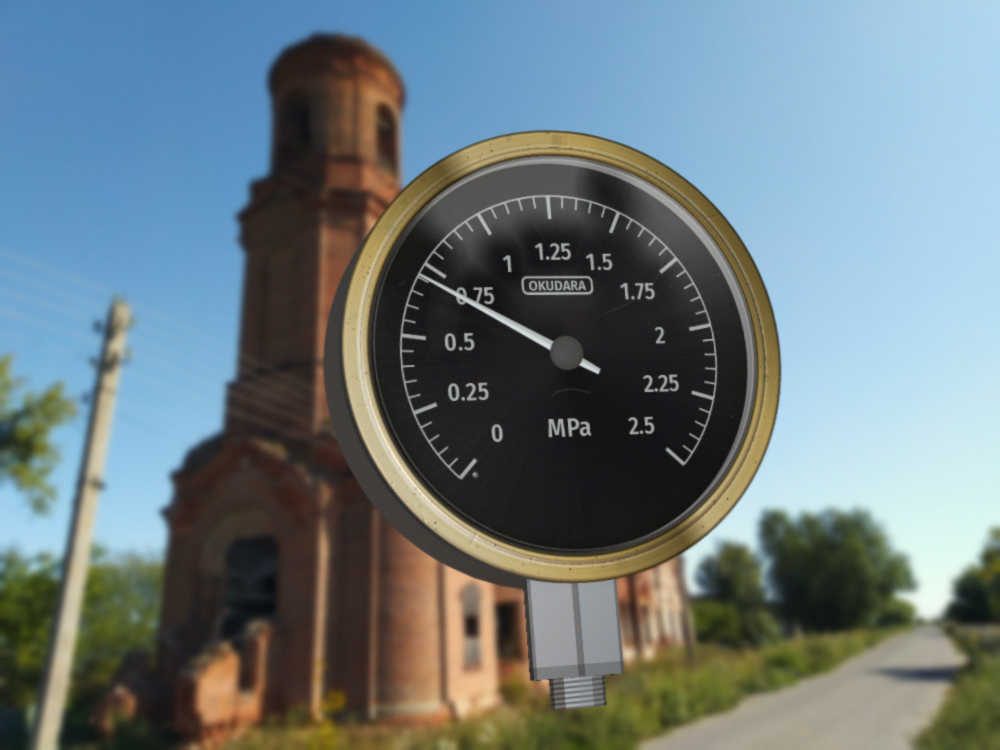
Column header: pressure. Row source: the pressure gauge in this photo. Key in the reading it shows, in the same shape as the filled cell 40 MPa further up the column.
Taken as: 0.7 MPa
